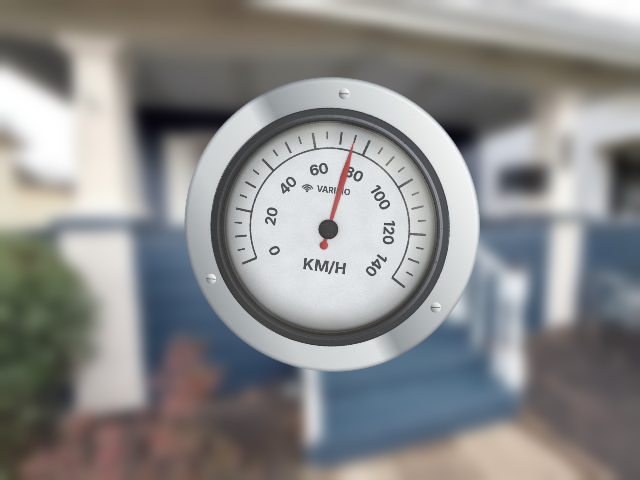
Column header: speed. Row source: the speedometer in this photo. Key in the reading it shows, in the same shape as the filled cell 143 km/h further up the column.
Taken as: 75 km/h
